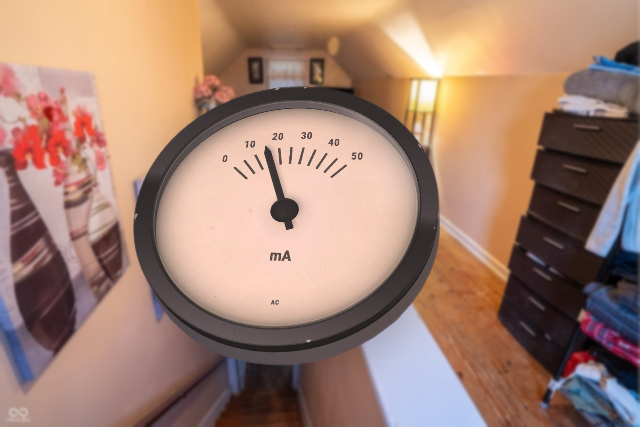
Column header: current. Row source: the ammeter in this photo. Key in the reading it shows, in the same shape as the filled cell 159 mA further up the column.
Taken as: 15 mA
